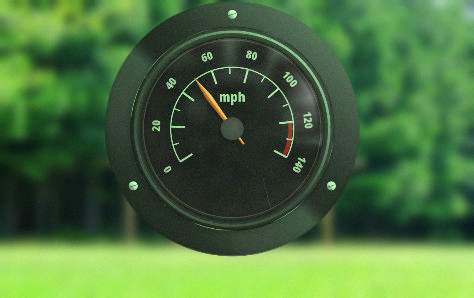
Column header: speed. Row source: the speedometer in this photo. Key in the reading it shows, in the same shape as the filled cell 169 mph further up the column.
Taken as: 50 mph
